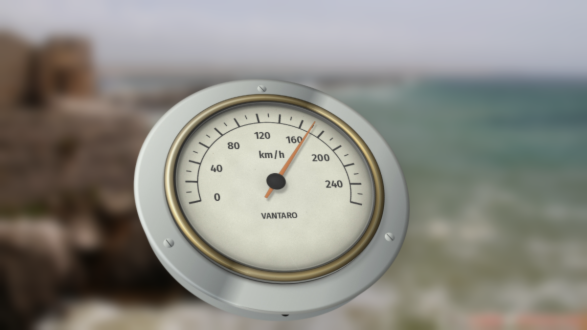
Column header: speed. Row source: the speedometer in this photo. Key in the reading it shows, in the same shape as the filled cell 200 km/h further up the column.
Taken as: 170 km/h
